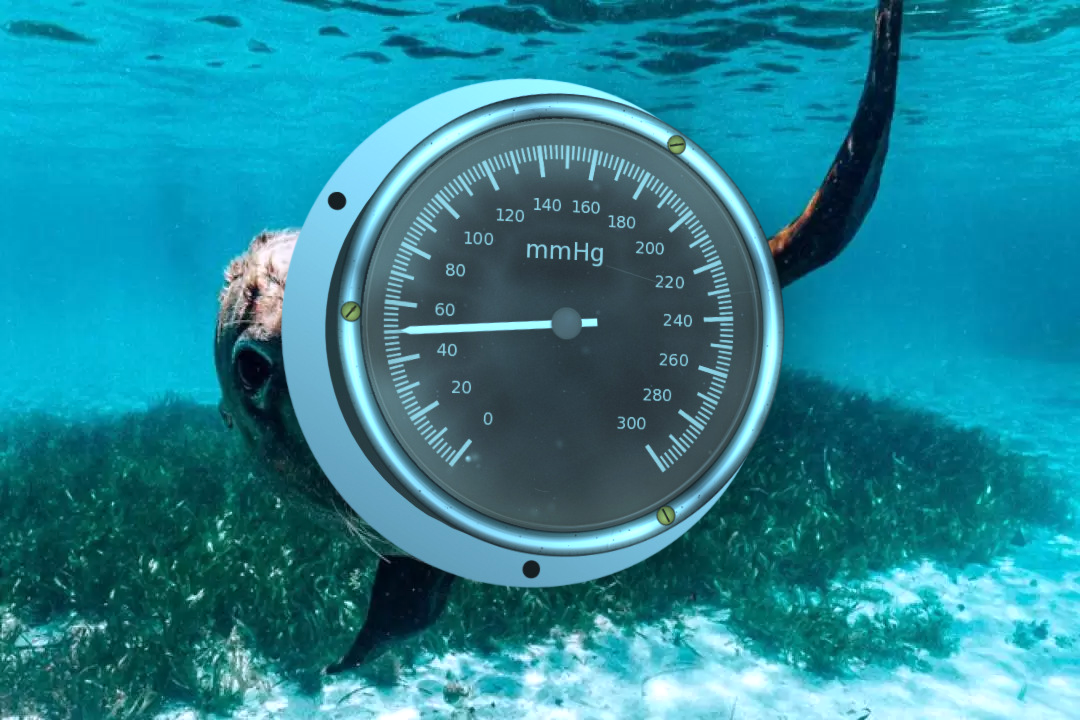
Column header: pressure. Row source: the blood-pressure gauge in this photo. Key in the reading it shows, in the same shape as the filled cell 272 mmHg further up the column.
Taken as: 50 mmHg
